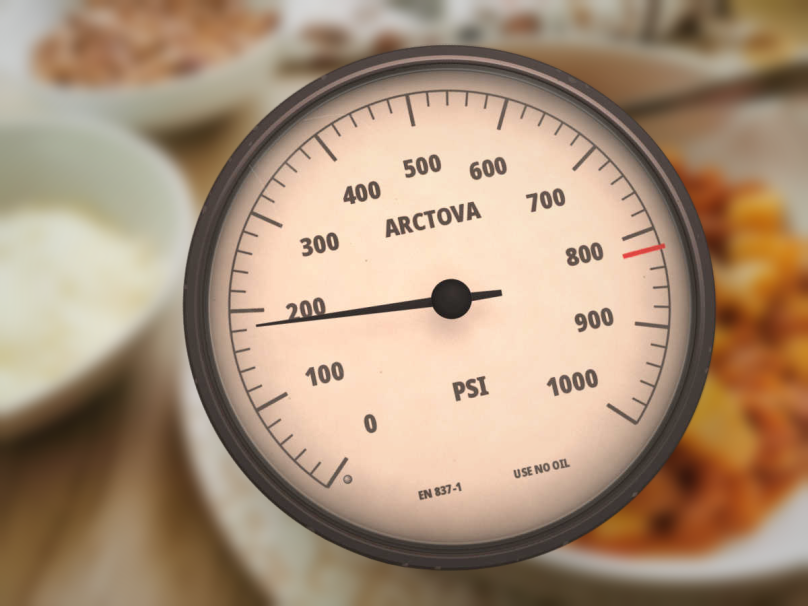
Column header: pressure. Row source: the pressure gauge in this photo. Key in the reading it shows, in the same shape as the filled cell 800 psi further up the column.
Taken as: 180 psi
